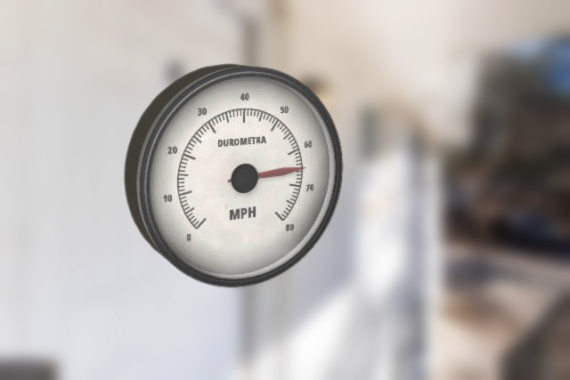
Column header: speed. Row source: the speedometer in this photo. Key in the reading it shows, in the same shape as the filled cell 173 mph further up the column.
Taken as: 65 mph
